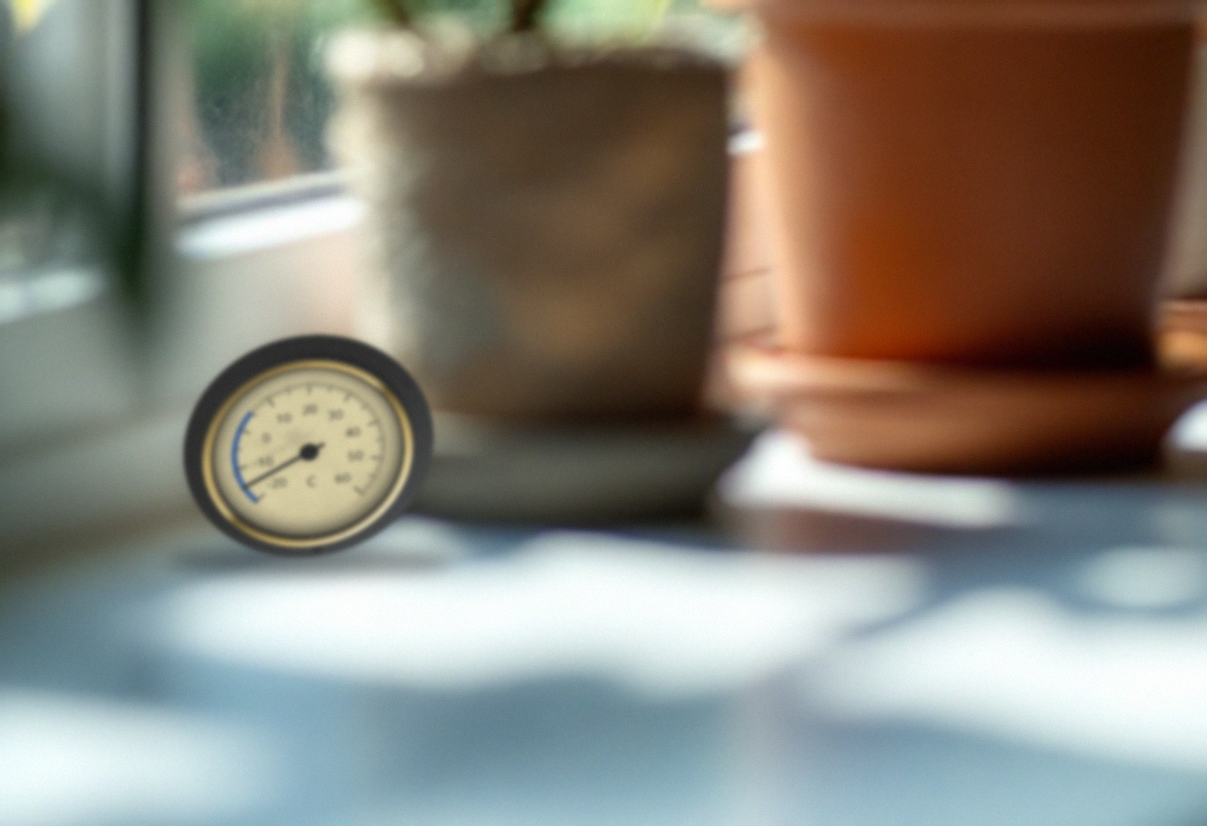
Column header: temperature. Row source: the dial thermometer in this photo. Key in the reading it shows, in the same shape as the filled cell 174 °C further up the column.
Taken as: -15 °C
